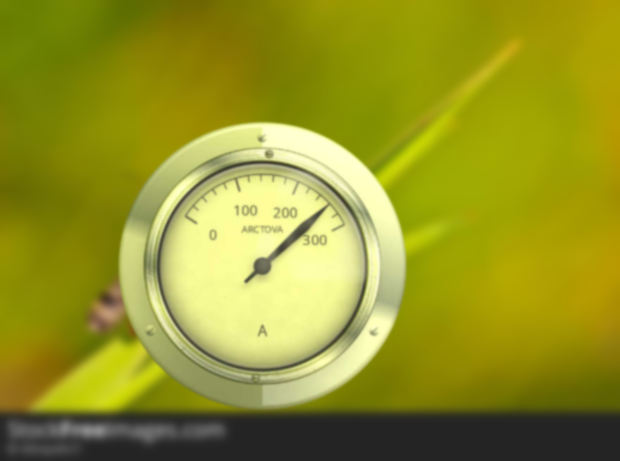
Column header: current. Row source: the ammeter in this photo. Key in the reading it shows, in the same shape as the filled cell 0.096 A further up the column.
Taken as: 260 A
